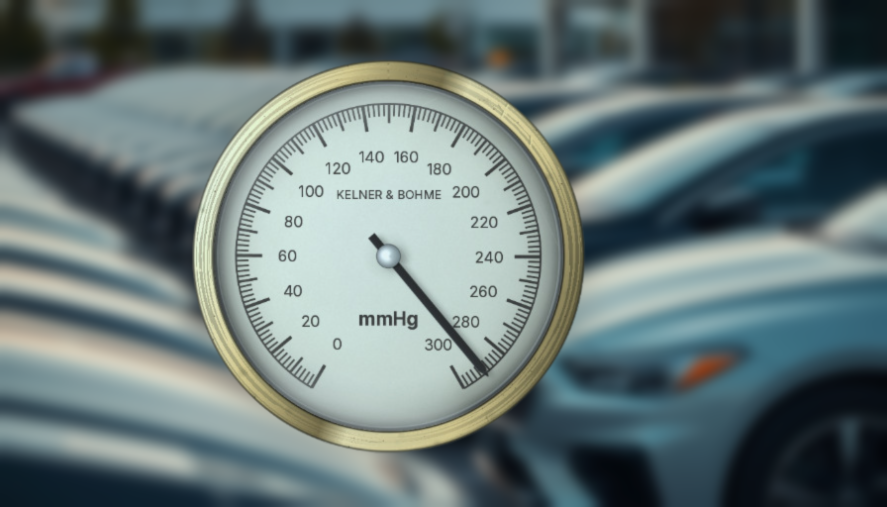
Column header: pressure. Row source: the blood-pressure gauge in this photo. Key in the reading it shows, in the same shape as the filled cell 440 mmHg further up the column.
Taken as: 290 mmHg
